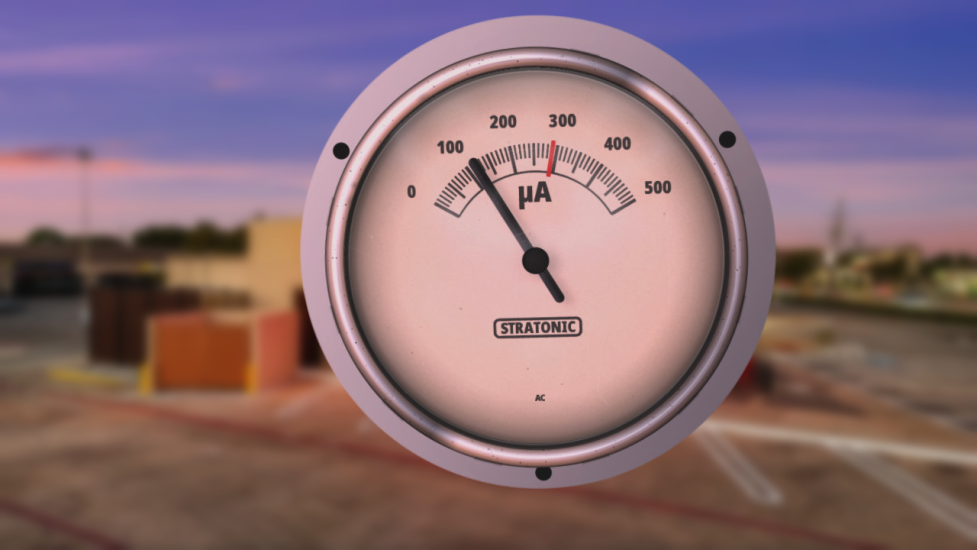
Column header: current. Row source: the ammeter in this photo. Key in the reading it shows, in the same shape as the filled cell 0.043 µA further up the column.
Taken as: 120 µA
